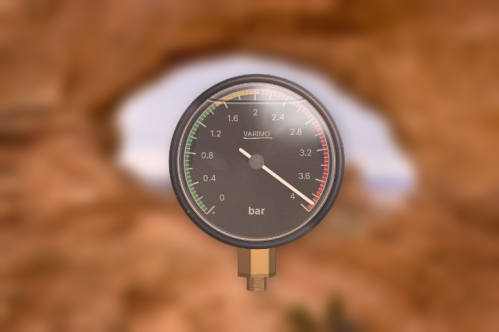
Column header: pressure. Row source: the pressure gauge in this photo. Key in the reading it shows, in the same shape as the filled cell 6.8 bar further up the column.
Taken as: 3.9 bar
